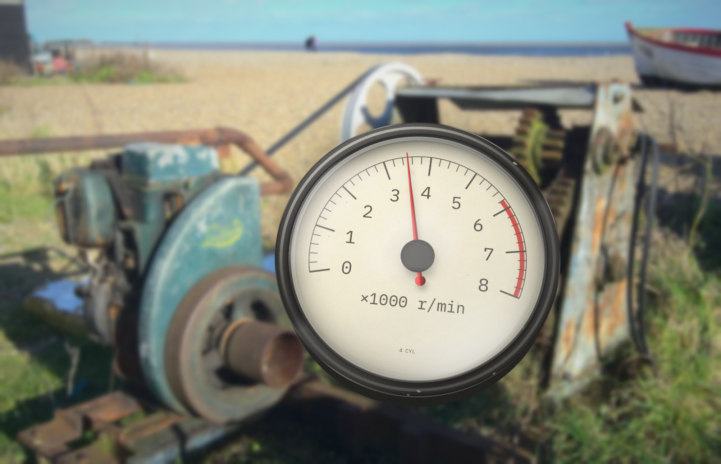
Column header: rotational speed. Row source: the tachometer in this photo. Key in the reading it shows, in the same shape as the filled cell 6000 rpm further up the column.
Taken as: 3500 rpm
